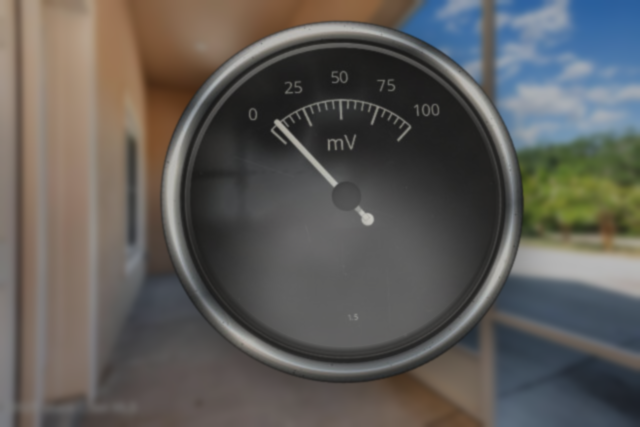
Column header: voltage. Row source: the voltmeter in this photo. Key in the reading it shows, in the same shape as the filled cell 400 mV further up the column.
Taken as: 5 mV
